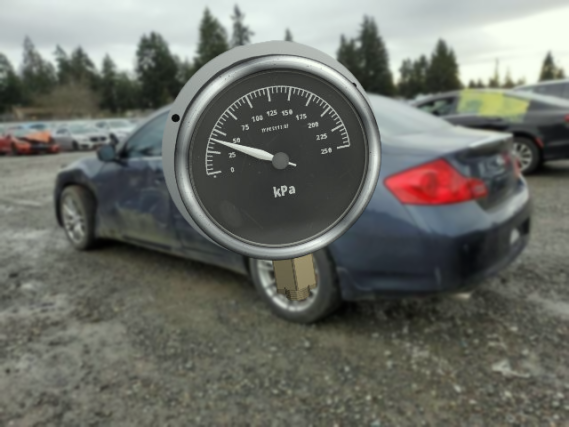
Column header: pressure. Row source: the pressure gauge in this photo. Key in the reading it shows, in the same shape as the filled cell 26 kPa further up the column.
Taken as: 40 kPa
